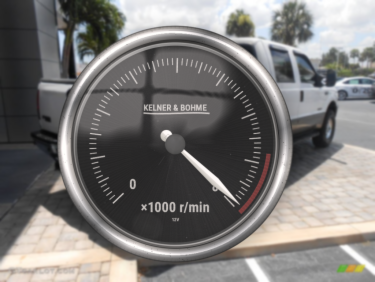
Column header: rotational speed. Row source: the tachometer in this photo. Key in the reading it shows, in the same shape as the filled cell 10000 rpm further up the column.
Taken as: 7900 rpm
